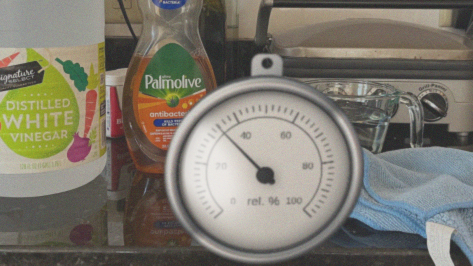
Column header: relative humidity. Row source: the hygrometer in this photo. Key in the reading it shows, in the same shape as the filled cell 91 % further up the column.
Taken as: 34 %
